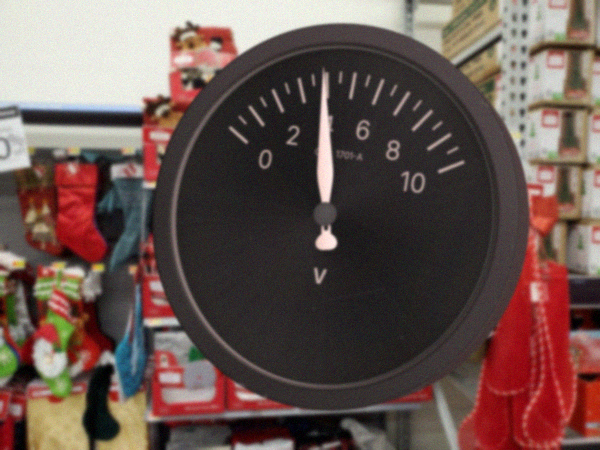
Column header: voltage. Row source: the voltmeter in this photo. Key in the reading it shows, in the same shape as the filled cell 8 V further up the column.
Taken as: 4 V
